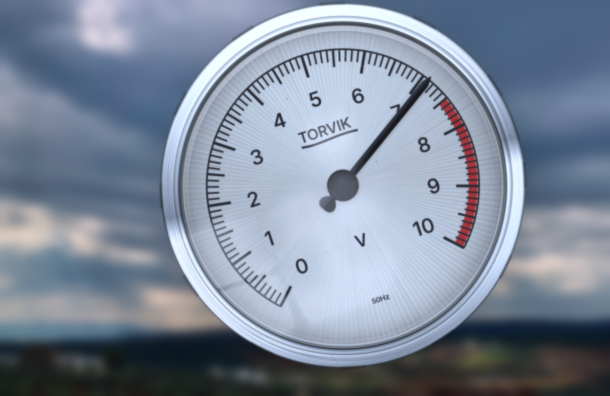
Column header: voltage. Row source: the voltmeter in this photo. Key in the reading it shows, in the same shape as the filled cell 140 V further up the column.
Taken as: 7.1 V
